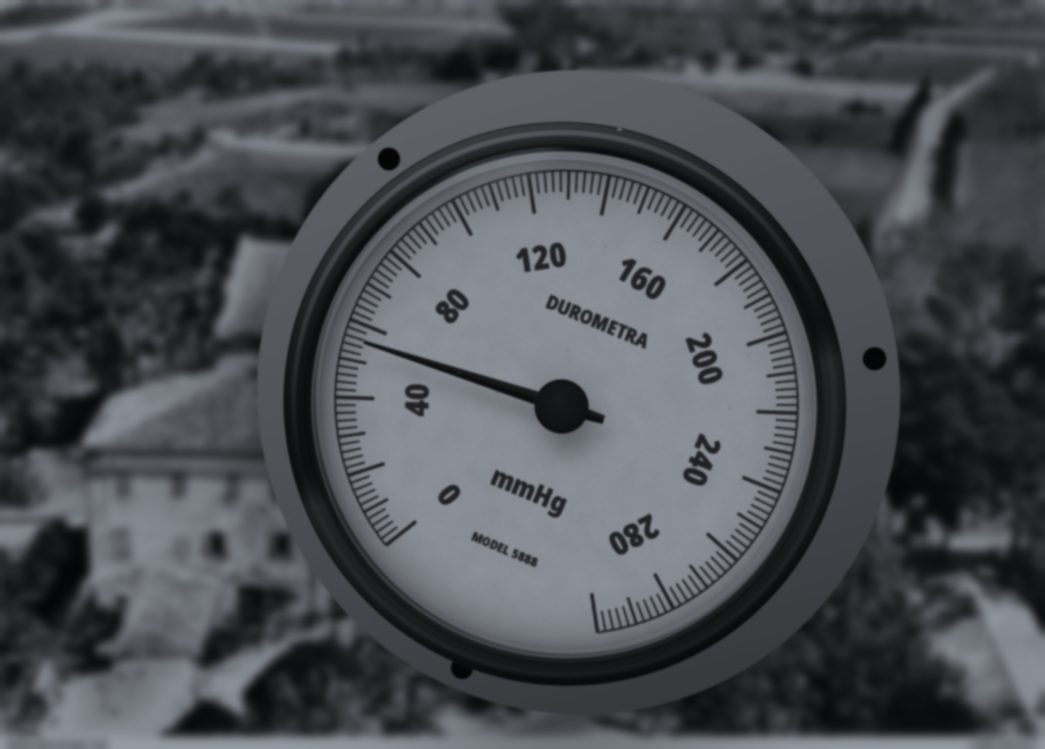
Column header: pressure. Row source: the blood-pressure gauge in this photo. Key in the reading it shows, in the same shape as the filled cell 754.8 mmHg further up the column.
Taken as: 56 mmHg
